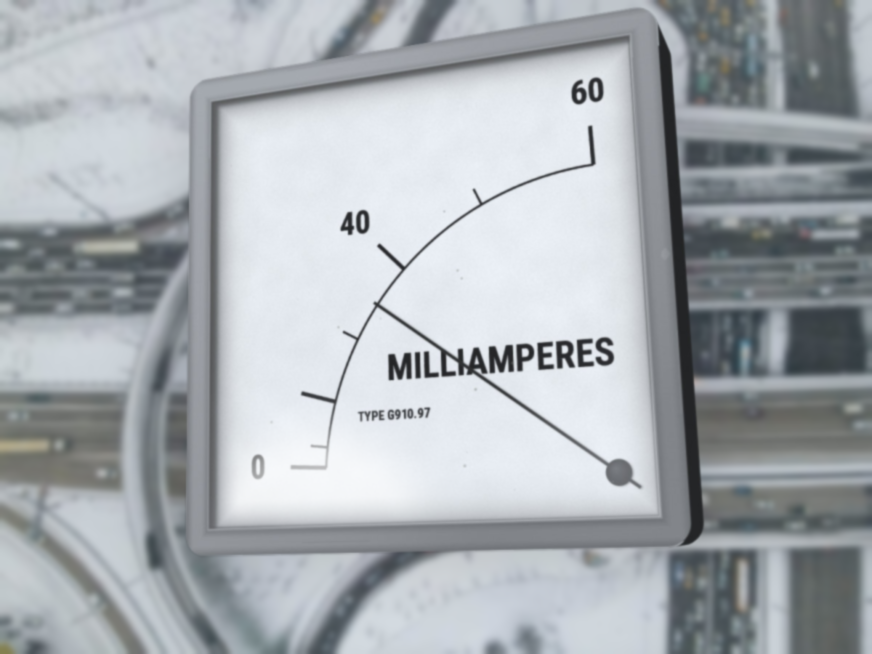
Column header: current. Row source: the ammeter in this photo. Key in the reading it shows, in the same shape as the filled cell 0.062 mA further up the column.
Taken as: 35 mA
